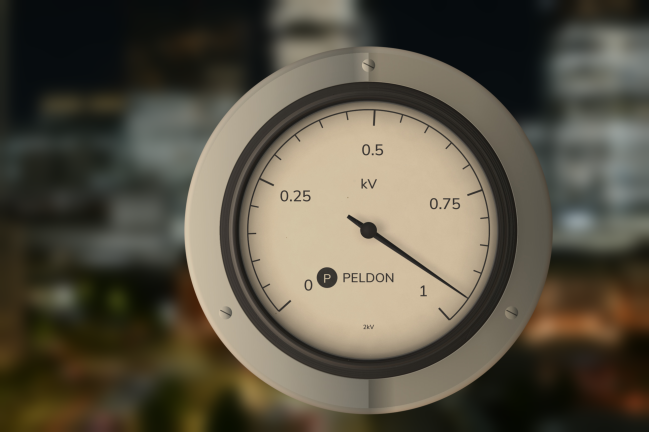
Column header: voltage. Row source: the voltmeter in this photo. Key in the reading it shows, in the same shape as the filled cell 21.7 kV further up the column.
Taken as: 0.95 kV
